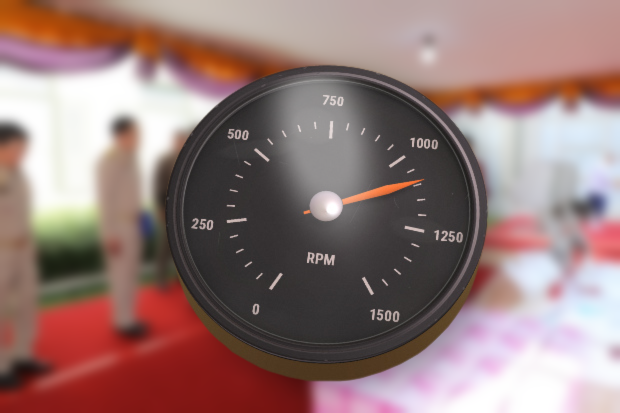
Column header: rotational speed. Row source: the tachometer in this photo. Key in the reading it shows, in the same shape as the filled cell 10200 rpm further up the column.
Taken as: 1100 rpm
